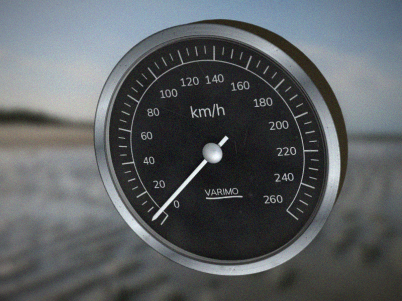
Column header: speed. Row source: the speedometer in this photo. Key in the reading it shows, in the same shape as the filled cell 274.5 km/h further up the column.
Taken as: 5 km/h
